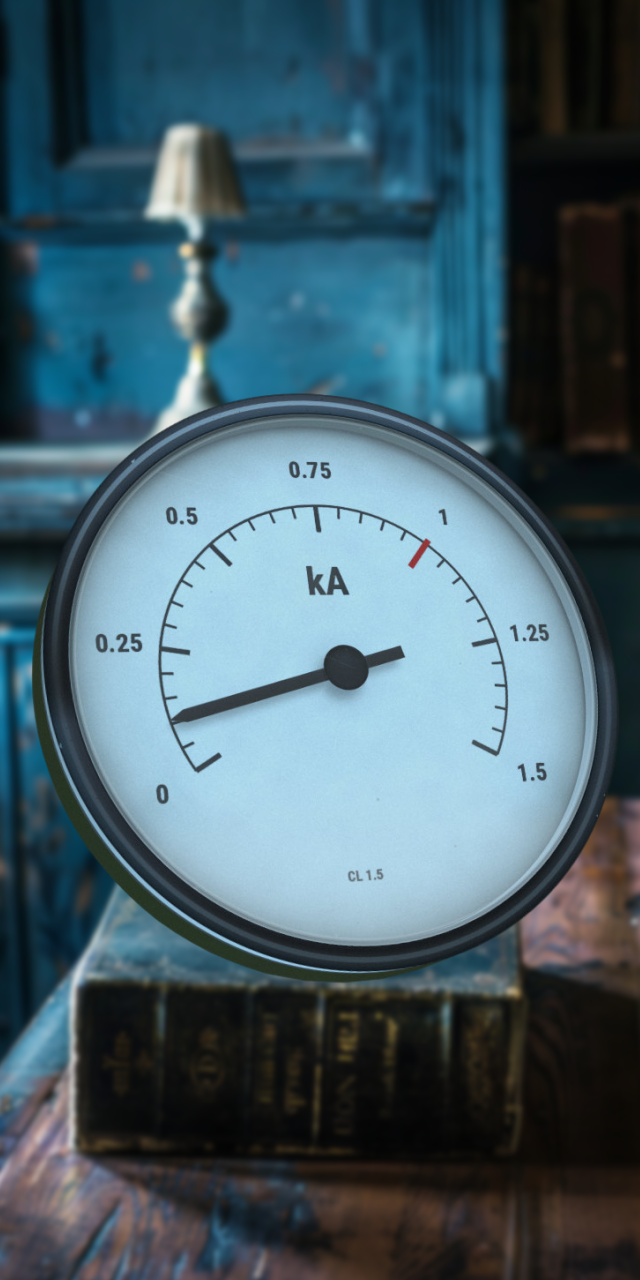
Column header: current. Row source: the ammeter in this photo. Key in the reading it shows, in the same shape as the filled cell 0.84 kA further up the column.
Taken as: 0.1 kA
